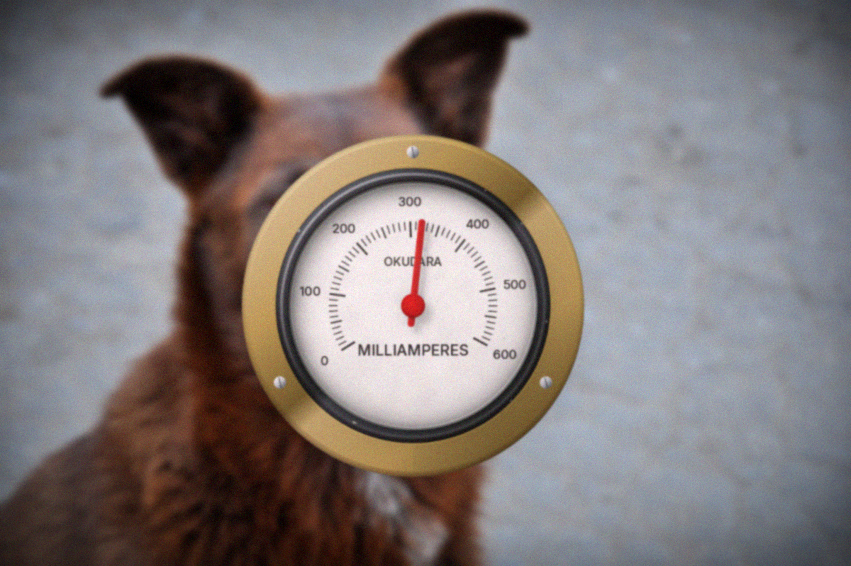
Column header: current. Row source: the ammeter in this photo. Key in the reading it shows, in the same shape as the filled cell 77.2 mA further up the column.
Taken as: 320 mA
